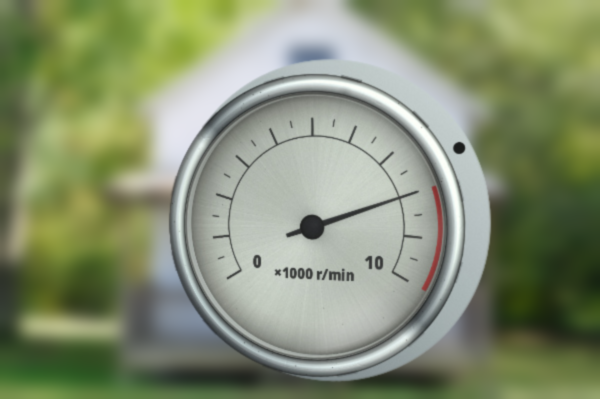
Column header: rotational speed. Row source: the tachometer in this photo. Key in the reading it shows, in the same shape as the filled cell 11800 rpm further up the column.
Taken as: 8000 rpm
